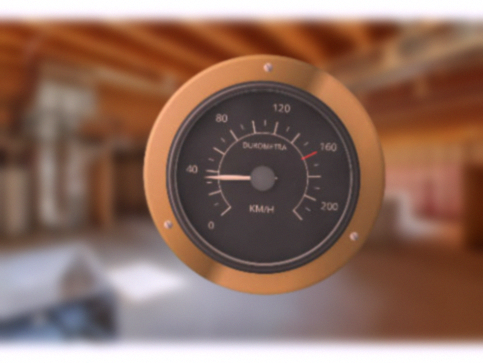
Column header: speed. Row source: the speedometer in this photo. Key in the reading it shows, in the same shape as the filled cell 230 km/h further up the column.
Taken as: 35 km/h
